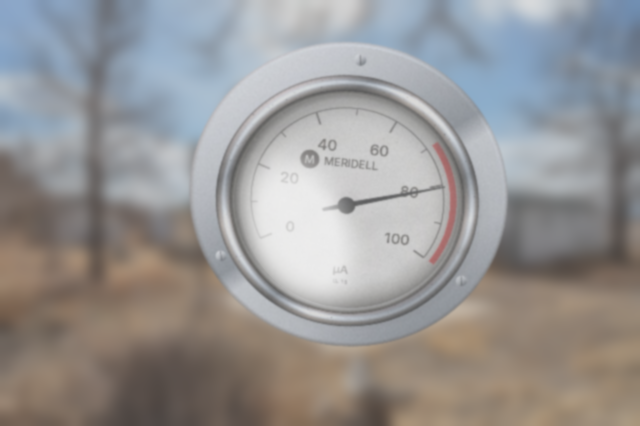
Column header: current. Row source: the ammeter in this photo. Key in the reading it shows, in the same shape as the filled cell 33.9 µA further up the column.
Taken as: 80 µA
